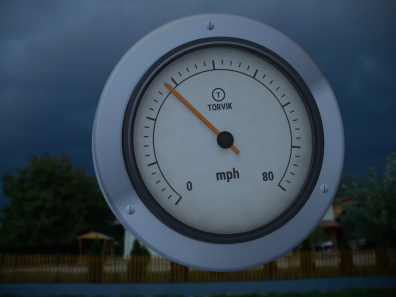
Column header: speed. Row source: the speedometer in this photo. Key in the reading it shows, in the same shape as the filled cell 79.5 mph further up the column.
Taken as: 28 mph
